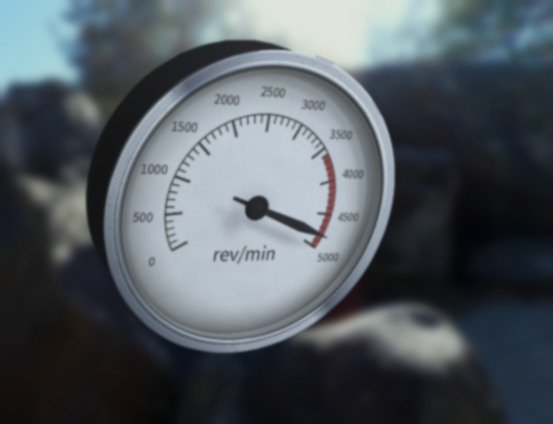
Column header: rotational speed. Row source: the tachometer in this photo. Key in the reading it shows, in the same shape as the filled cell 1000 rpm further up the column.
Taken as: 4800 rpm
